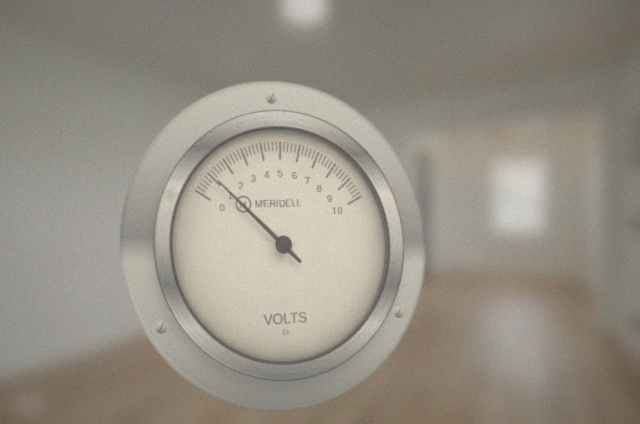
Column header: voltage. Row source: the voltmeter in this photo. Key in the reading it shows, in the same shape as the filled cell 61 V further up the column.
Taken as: 1 V
